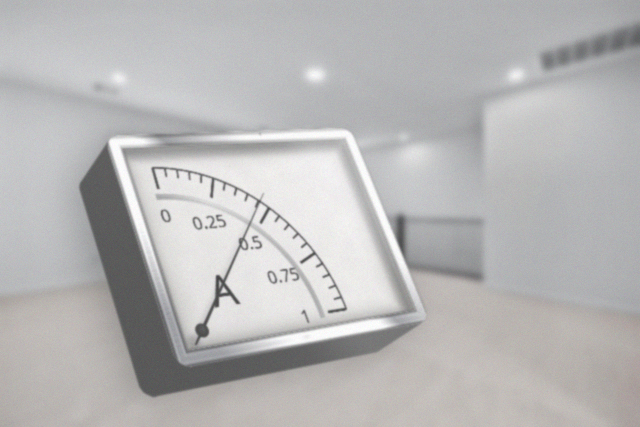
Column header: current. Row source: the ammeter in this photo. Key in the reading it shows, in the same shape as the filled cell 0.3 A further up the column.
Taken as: 0.45 A
